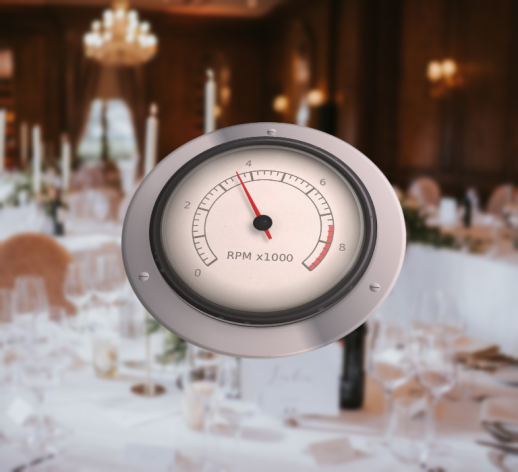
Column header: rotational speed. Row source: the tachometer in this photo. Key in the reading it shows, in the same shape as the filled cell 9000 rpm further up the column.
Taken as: 3600 rpm
